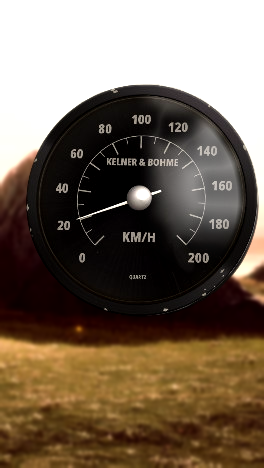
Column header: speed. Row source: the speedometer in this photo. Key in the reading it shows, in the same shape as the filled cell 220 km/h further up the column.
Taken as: 20 km/h
